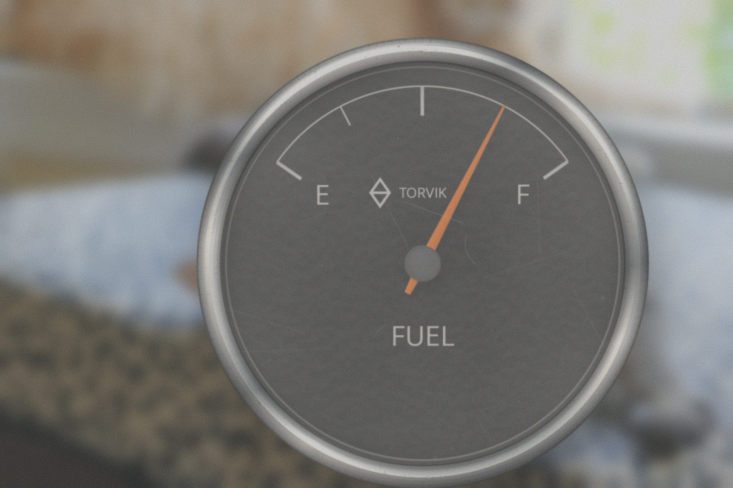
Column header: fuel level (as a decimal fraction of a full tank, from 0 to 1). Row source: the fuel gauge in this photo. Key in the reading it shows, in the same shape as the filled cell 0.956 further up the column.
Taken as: 0.75
